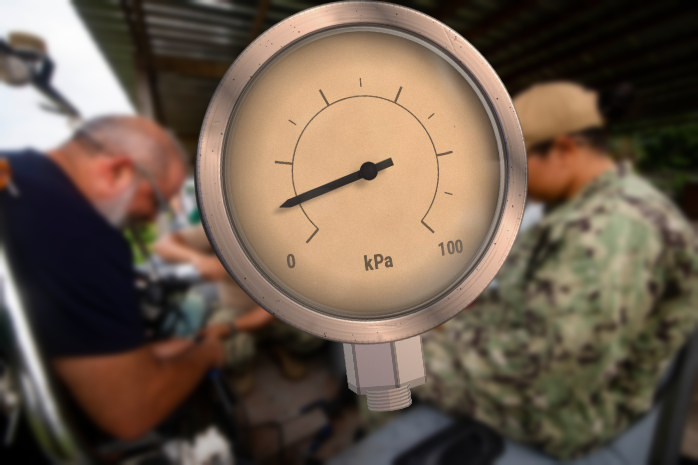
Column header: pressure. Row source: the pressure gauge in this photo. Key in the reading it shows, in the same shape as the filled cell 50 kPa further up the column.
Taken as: 10 kPa
